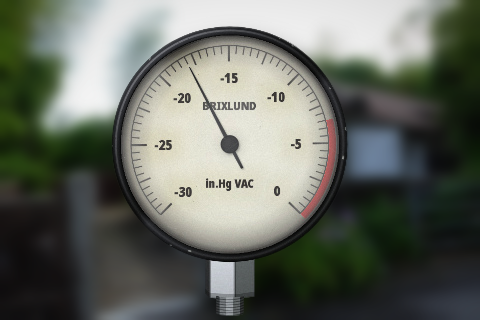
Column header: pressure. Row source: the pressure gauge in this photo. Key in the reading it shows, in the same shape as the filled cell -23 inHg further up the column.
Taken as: -18 inHg
